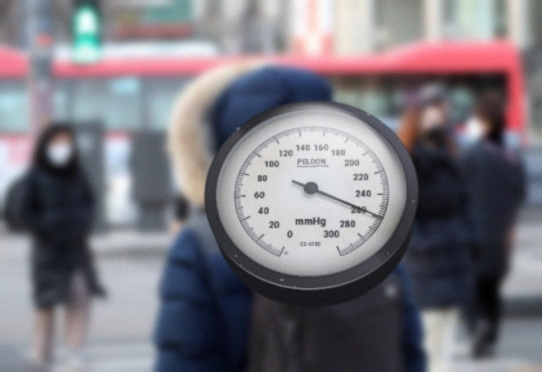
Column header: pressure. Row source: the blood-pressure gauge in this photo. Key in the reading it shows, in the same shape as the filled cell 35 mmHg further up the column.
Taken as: 260 mmHg
